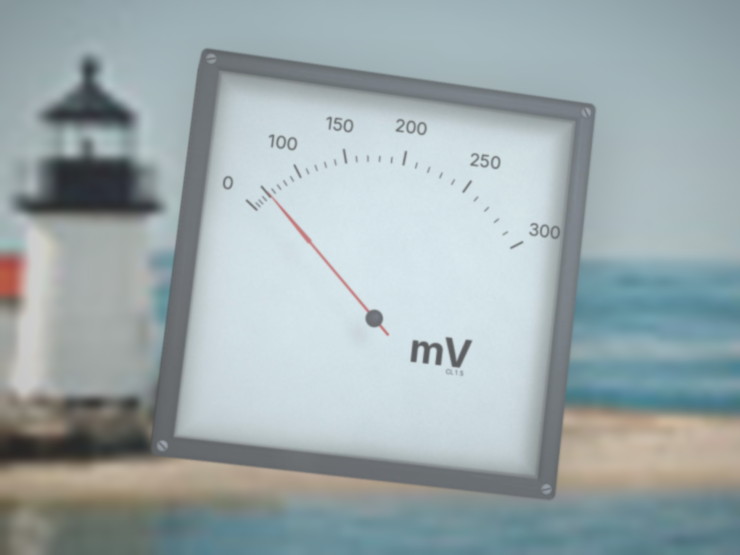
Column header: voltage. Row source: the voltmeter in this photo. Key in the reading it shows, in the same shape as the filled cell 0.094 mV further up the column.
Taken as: 50 mV
